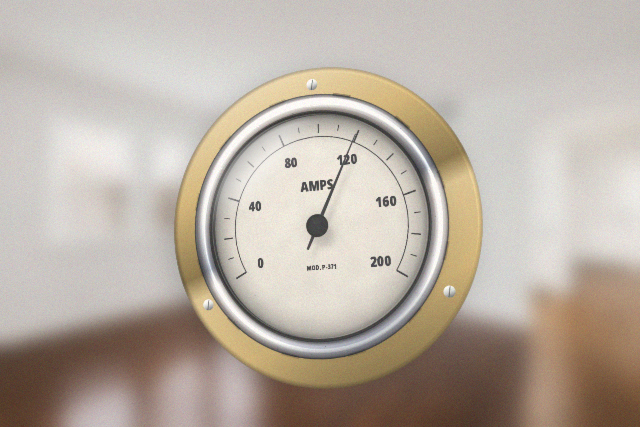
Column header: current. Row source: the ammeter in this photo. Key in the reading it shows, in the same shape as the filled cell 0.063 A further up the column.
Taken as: 120 A
